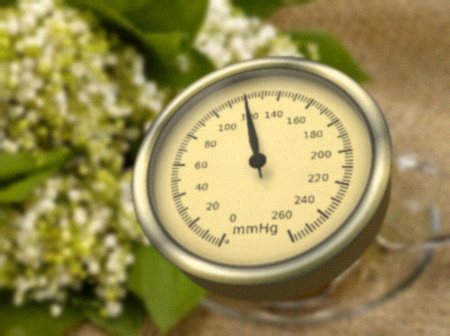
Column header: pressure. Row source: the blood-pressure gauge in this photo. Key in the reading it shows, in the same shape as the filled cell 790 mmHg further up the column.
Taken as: 120 mmHg
